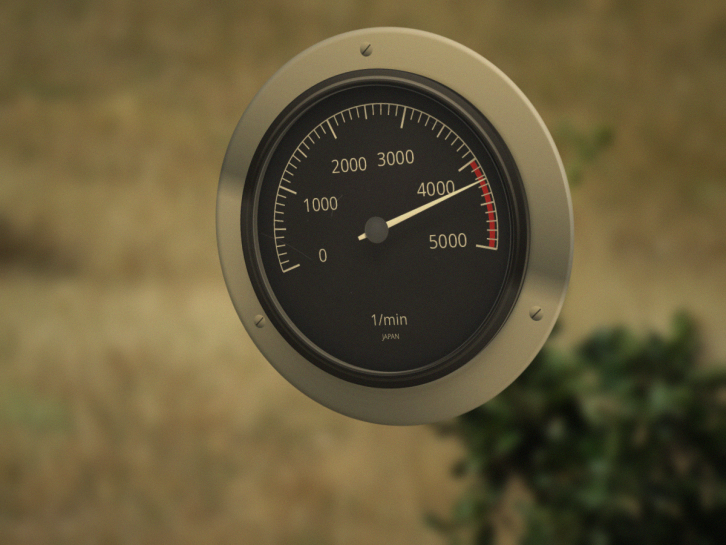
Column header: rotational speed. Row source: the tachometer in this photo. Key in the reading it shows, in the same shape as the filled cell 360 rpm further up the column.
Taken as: 4250 rpm
